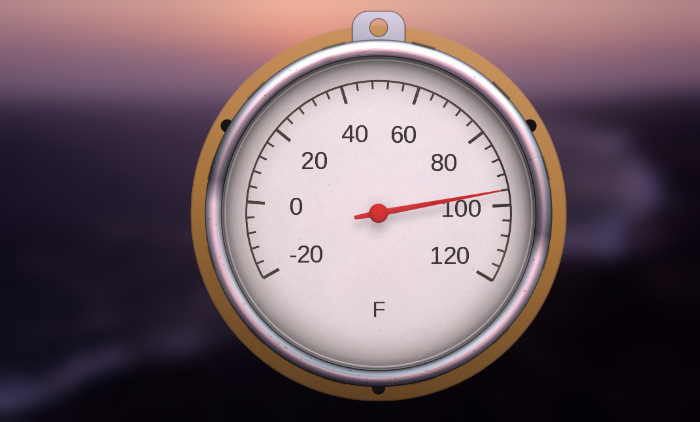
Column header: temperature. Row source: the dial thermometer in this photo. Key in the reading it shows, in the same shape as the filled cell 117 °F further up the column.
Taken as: 96 °F
